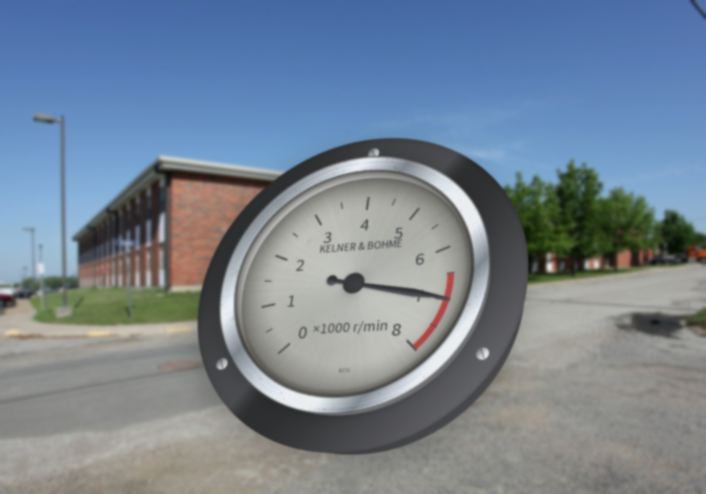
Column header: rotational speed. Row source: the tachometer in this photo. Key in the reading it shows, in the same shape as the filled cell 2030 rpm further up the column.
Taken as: 7000 rpm
